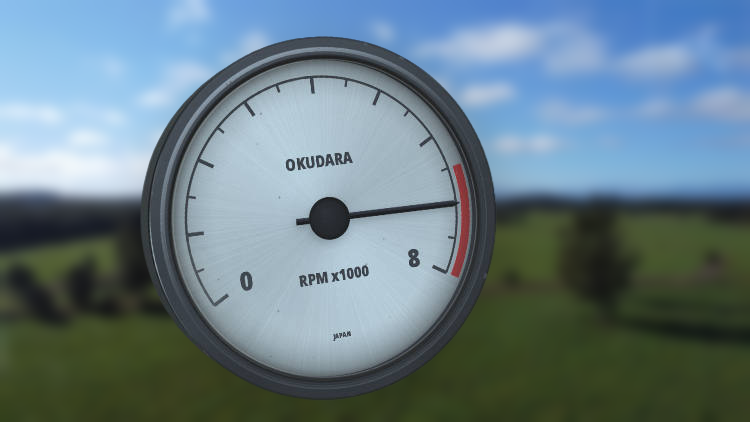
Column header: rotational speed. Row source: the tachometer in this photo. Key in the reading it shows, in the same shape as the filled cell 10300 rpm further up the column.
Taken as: 7000 rpm
